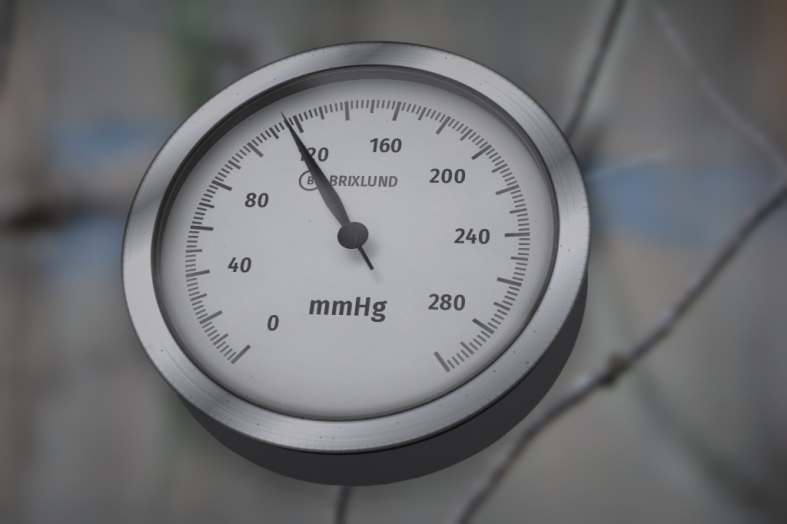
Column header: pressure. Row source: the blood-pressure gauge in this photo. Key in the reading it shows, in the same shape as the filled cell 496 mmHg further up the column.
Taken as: 116 mmHg
